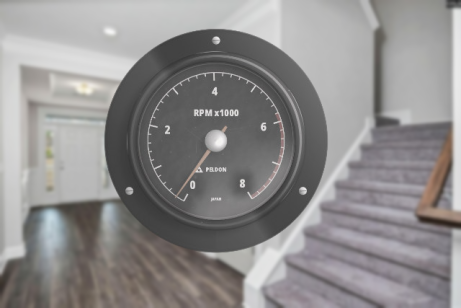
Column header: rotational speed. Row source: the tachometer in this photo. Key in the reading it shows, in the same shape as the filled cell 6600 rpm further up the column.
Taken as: 200 rpm
